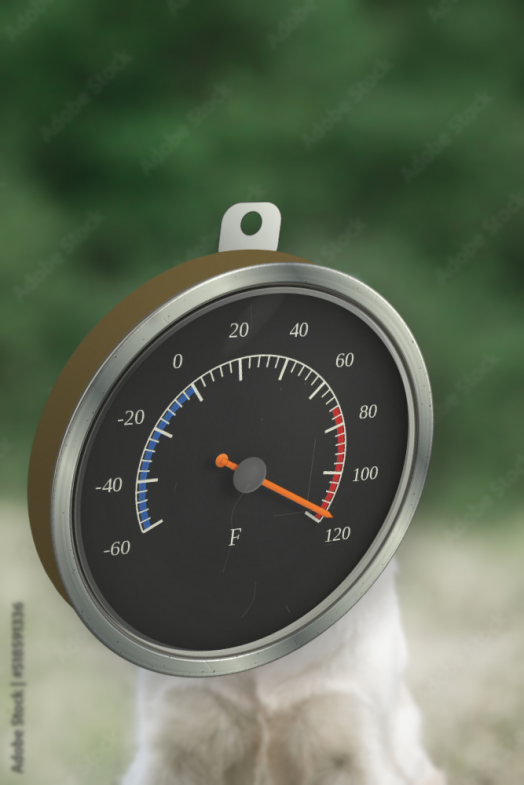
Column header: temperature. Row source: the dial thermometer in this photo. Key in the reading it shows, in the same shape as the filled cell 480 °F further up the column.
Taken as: 116 °F
